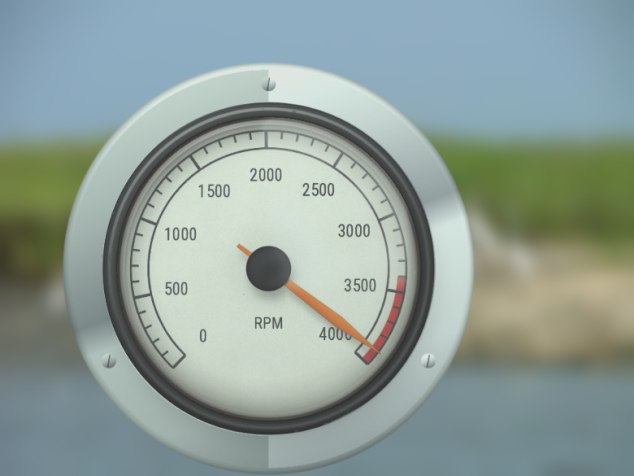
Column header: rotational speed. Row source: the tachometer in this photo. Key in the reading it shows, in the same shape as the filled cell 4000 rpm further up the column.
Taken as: 3900 rpm
